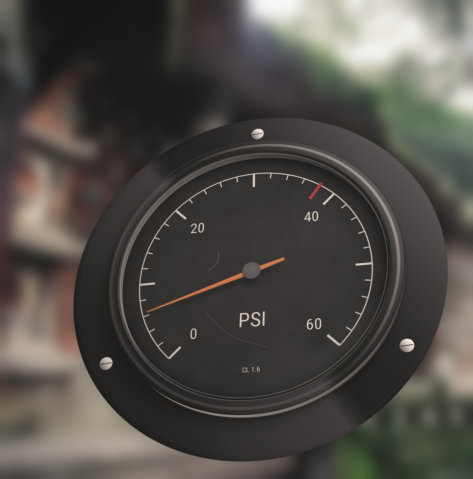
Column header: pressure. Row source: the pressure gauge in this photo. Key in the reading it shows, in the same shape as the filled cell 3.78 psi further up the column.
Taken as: 6 psi
